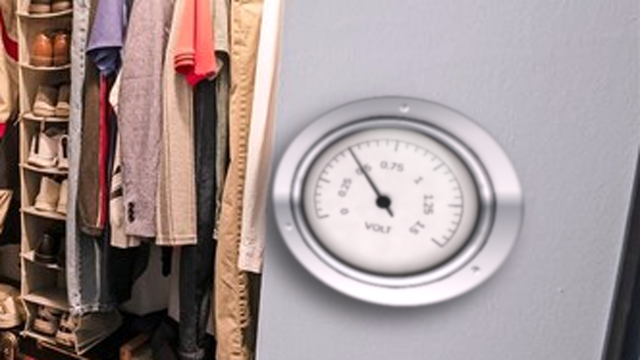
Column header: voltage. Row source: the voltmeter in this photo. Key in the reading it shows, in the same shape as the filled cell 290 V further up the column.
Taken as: 0.5 V
